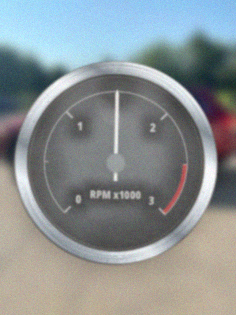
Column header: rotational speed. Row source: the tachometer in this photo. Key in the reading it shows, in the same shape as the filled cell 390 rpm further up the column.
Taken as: 1500 rpm
